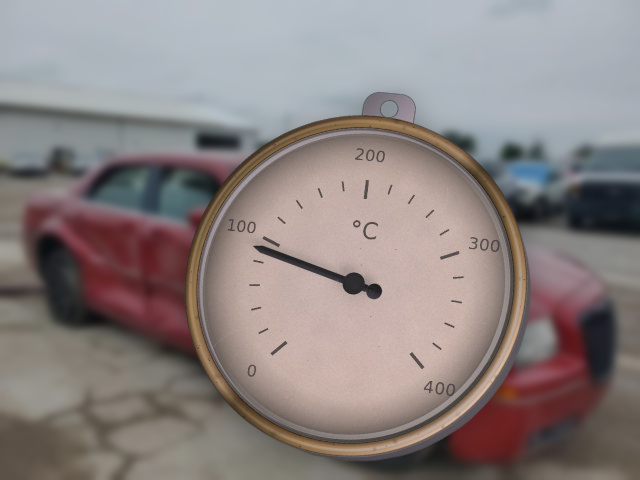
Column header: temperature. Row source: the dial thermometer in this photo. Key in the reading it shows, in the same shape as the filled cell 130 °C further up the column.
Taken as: 90 °C
